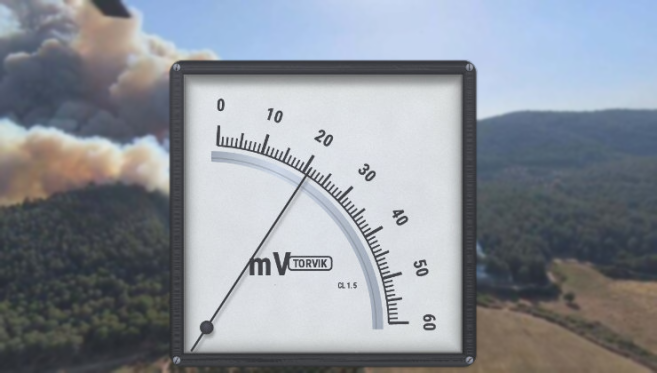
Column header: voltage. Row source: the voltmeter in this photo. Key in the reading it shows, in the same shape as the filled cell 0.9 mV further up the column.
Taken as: 21 mV
